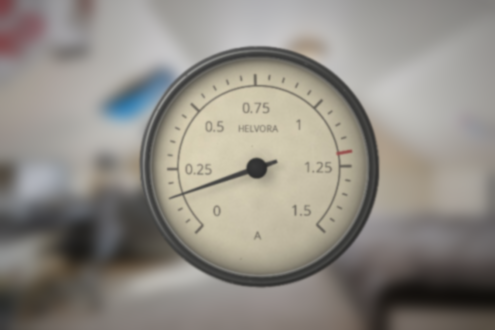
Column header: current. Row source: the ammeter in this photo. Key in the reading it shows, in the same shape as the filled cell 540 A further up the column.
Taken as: 0.15 A
